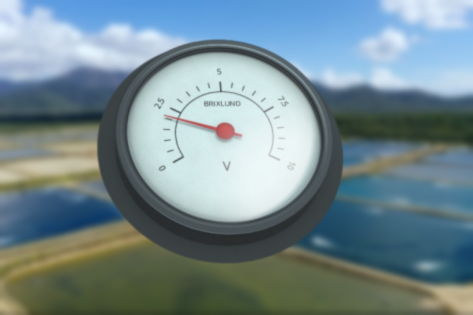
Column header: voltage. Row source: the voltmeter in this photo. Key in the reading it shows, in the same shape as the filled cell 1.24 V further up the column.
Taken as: 2 V
